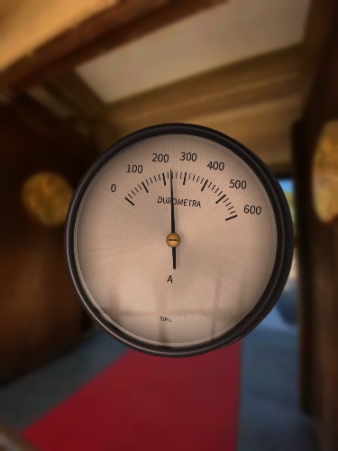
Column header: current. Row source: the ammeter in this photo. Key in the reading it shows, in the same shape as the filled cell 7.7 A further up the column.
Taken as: 240 A
